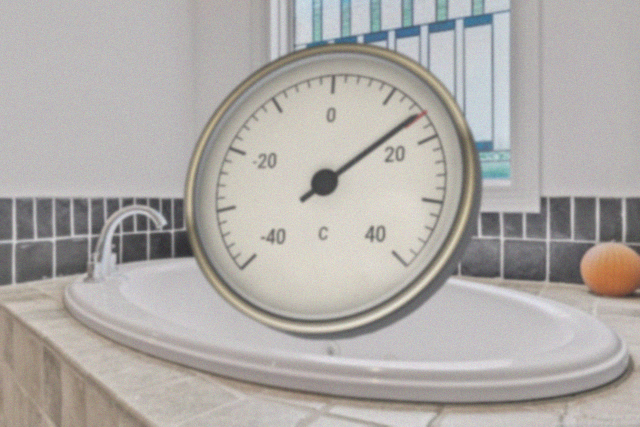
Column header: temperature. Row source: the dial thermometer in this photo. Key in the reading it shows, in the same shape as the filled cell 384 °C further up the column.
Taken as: 16 °C
